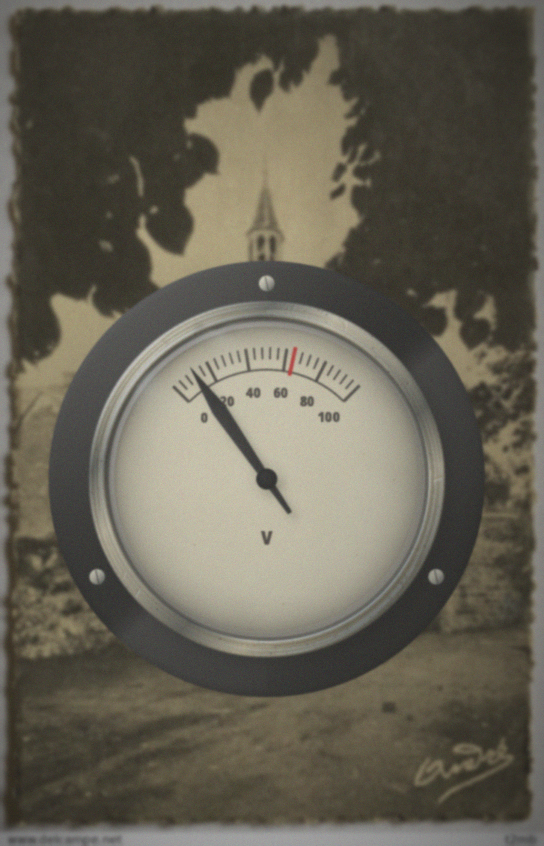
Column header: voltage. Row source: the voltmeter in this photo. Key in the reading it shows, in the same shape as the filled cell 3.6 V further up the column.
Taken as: 12 V
